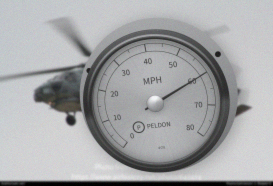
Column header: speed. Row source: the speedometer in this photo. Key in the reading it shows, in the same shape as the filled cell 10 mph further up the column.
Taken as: 60 mph
